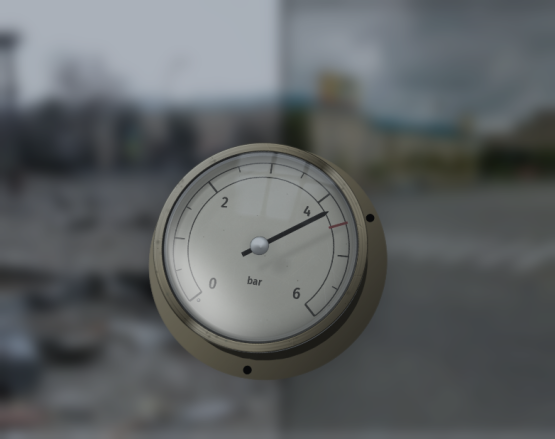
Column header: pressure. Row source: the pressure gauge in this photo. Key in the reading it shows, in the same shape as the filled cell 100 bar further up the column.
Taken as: 4.25 bar
